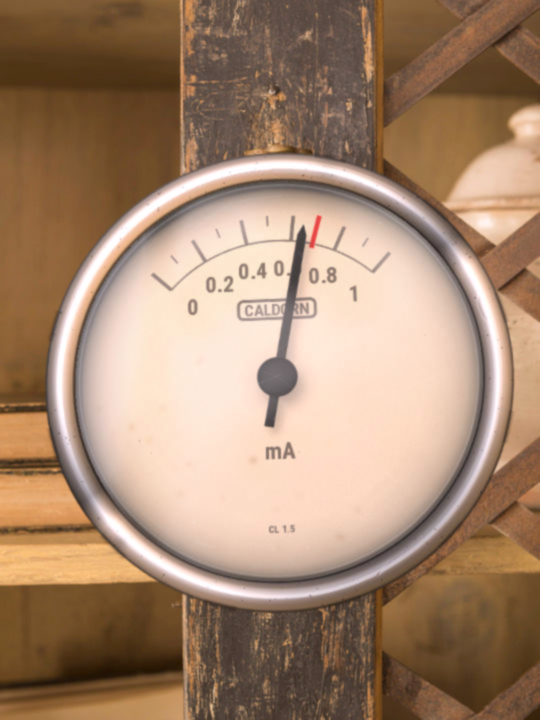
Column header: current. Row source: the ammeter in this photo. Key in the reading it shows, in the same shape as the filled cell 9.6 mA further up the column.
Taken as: 0.65 mA
